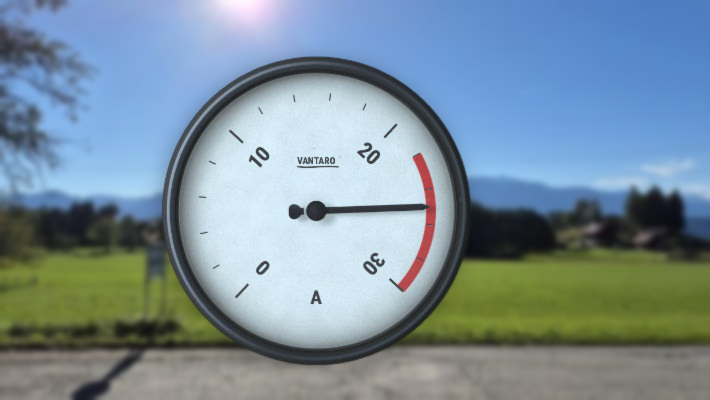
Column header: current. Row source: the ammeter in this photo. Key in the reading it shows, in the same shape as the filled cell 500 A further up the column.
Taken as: 25 A
